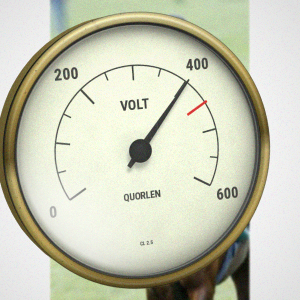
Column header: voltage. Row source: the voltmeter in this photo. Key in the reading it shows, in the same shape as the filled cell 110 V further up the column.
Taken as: 400 V
